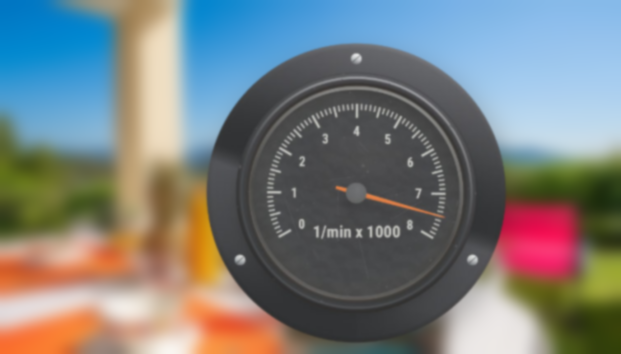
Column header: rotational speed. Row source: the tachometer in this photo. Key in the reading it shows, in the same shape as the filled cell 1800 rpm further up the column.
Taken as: 7500 rpm
